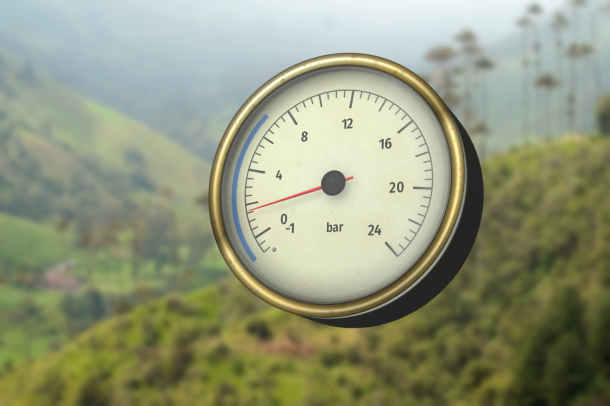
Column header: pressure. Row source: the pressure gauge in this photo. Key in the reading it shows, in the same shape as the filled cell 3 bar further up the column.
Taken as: 1.5 bar
